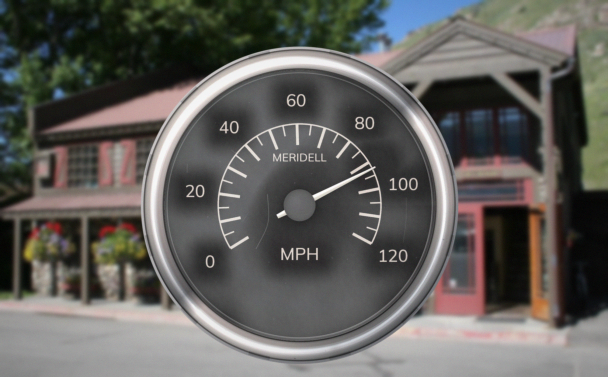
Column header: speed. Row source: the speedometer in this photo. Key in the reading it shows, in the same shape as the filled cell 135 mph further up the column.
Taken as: 92.5 mph
